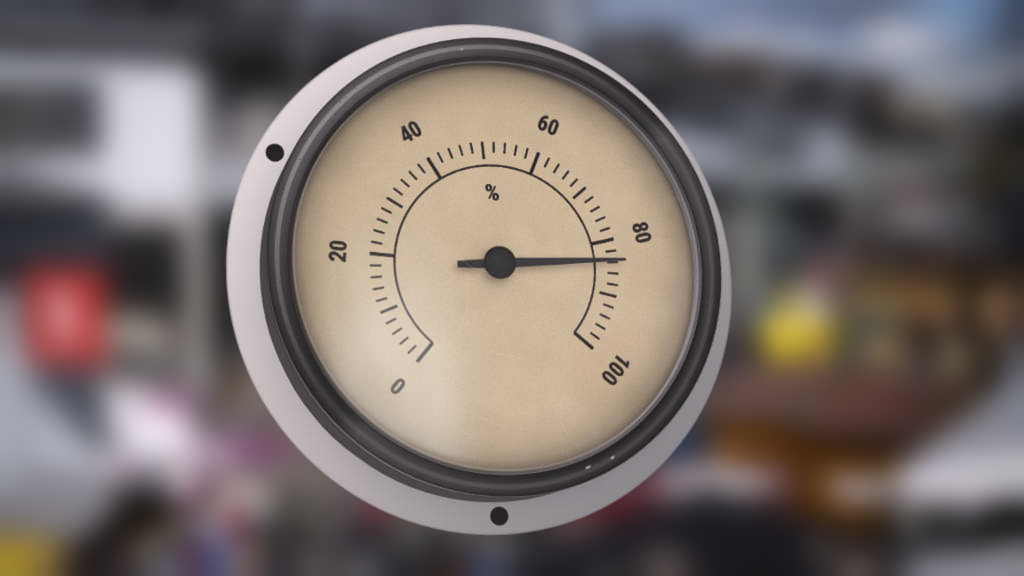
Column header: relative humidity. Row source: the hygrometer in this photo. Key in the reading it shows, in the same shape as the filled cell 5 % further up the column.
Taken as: 84 %
